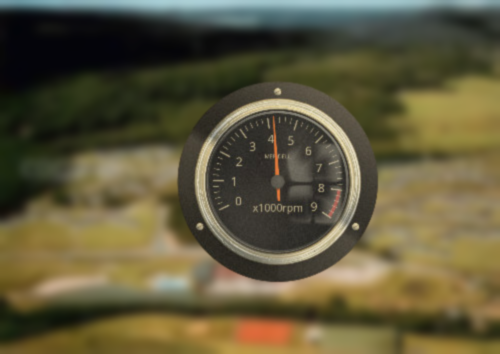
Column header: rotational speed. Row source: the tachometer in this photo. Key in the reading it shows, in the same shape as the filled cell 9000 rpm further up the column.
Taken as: 4200 rpm
